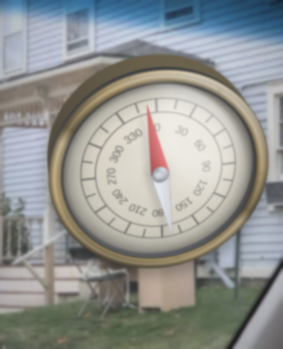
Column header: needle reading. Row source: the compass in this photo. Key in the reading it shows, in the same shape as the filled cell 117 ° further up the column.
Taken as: 352.5 °
